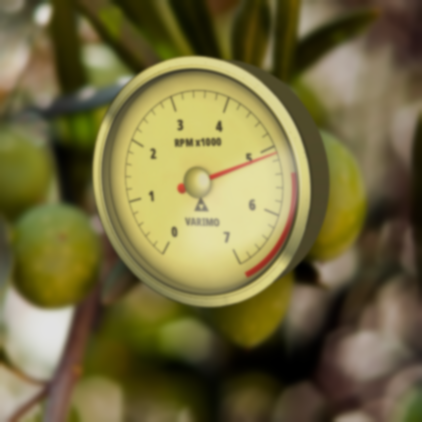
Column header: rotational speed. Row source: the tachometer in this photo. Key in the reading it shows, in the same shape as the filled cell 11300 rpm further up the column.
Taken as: 5100 rpm
